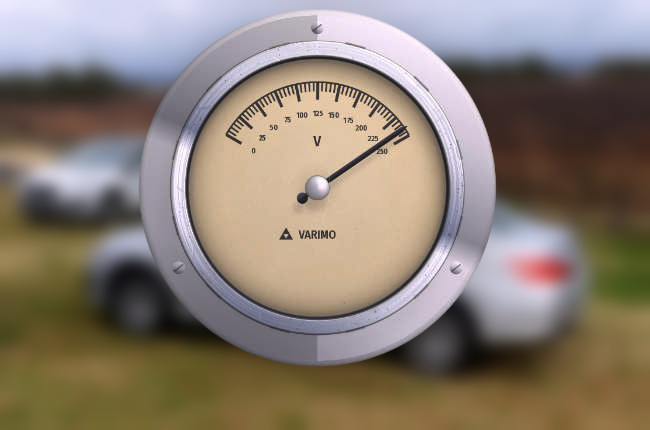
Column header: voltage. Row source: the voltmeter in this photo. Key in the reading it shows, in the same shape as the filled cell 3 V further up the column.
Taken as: 240 V
